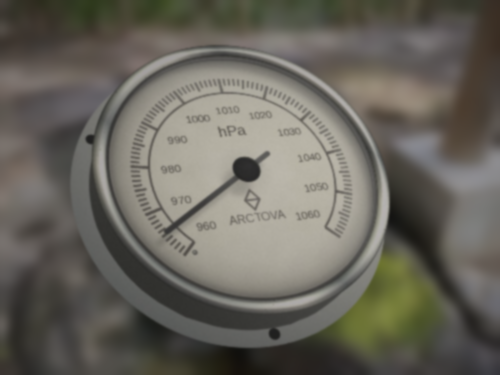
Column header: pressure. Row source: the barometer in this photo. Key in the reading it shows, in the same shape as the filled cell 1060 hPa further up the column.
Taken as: 965 hPa
